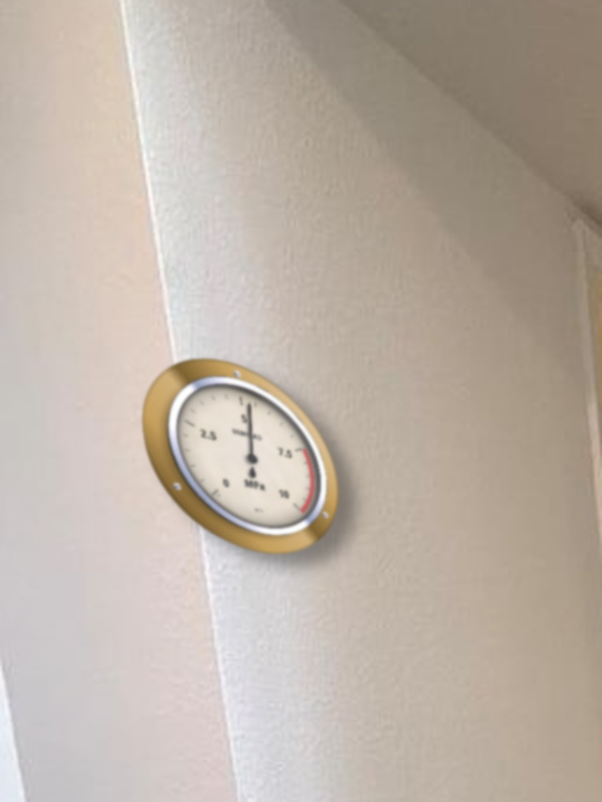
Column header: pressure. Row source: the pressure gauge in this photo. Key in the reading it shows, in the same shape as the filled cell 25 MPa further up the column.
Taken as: 5.25 MPa
